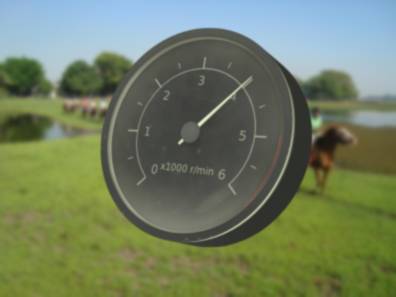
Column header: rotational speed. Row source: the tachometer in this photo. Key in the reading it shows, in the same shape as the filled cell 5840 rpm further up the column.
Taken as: 4000 rpm
